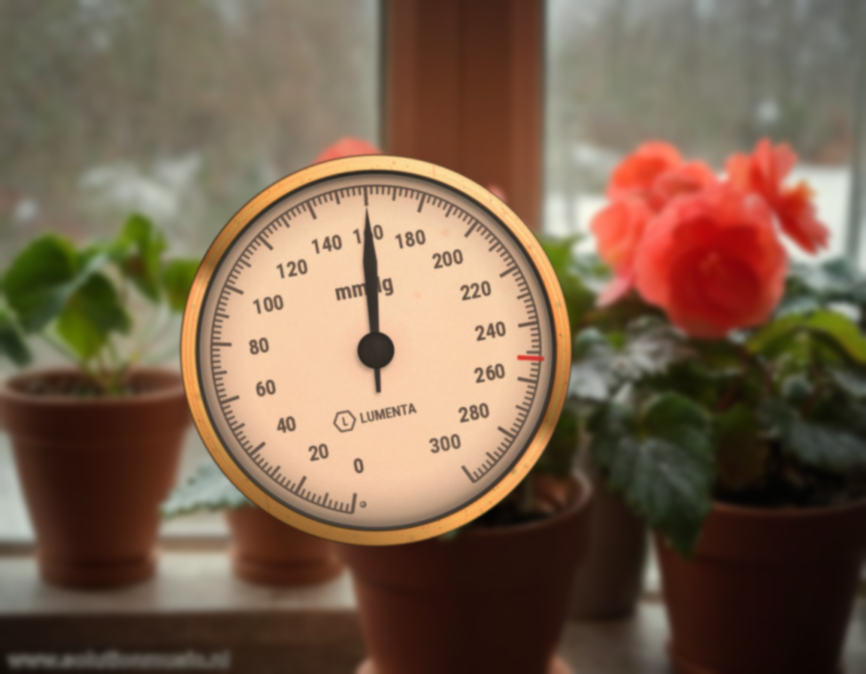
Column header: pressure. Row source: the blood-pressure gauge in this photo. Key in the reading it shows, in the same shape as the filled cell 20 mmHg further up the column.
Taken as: 160 mmHg
